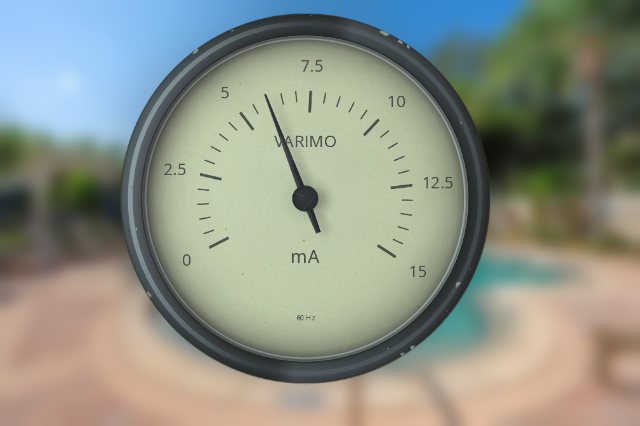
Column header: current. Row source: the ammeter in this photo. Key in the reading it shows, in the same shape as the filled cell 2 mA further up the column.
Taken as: 6 mA
